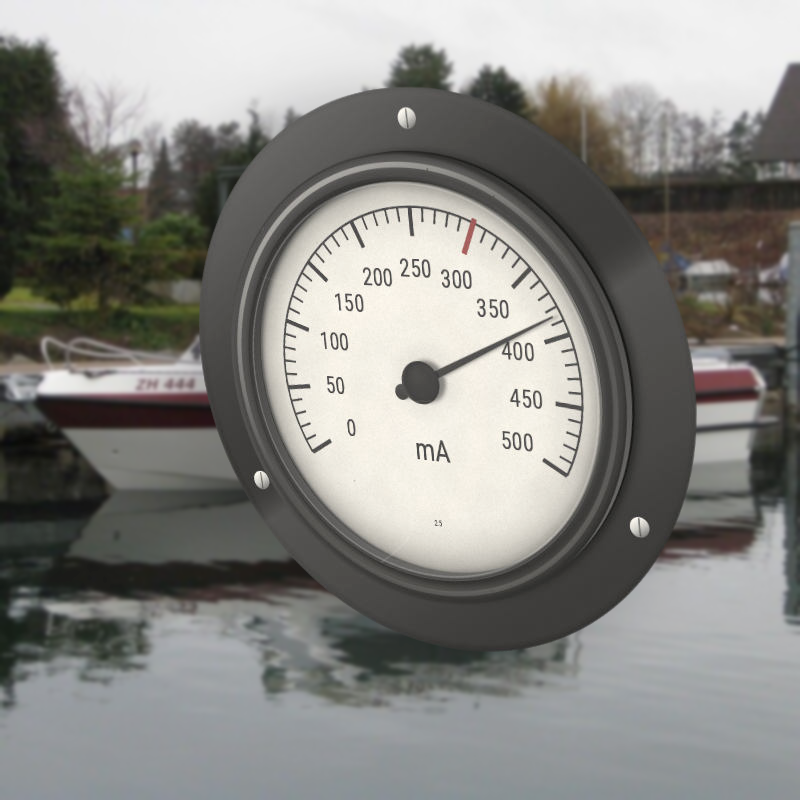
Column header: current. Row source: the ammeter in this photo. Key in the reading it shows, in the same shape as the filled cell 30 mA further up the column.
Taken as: 385 mA
